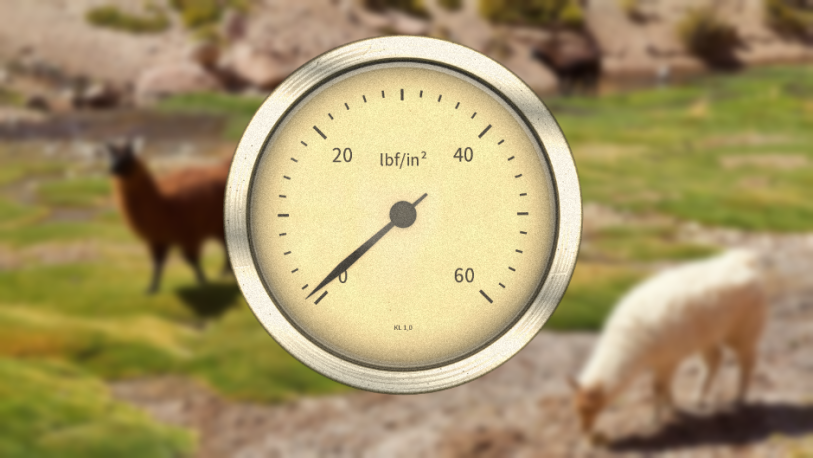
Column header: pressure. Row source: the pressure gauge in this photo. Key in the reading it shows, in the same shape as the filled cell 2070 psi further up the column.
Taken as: 1 psi
